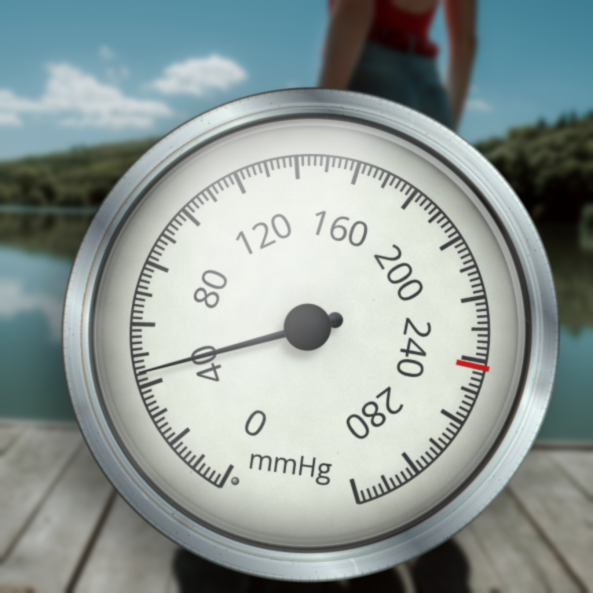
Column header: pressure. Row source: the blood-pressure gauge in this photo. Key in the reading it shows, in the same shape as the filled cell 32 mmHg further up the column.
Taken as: 44 mmHg
